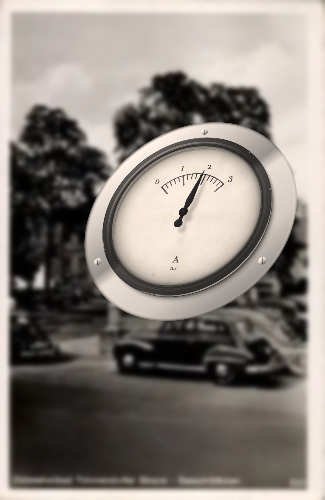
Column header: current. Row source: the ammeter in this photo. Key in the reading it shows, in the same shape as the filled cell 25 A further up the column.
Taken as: 2 A
